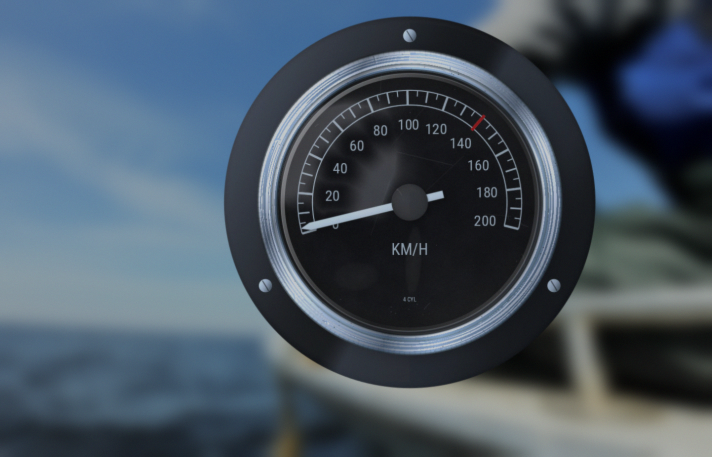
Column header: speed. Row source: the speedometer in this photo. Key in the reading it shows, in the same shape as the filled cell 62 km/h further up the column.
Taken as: 2.5 km/h
